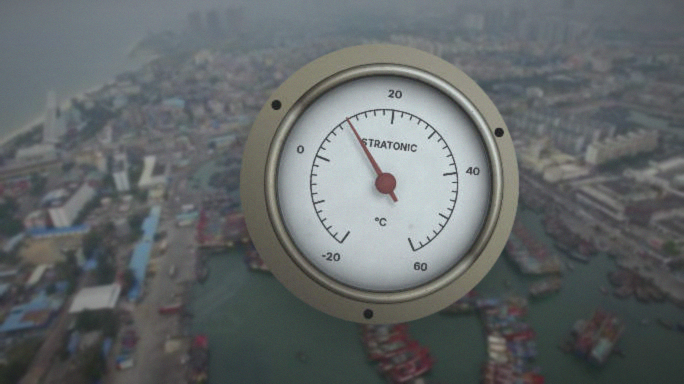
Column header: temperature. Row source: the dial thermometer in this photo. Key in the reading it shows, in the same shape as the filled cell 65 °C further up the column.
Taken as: 10 °C
